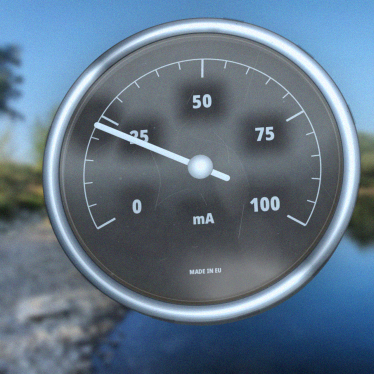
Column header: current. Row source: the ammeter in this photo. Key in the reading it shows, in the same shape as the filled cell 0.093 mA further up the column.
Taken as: 22.5 mA
